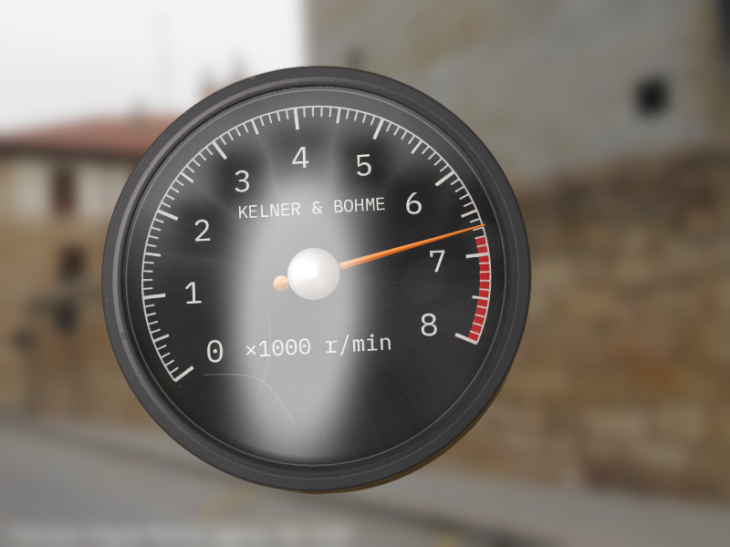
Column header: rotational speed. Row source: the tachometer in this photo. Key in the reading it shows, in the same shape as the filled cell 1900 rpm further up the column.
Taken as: 6700 rpm
